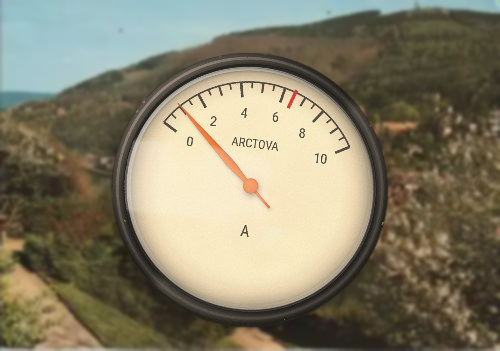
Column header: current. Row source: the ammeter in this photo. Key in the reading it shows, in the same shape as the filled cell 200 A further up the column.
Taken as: 1 A
